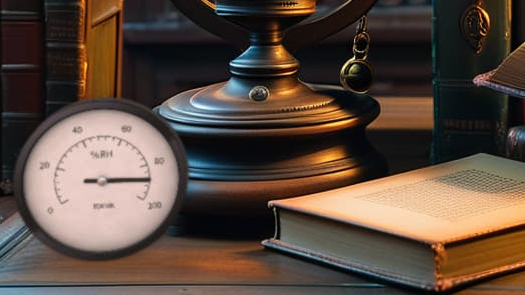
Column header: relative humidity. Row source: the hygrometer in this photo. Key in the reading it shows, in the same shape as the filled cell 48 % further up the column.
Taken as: 88 %
